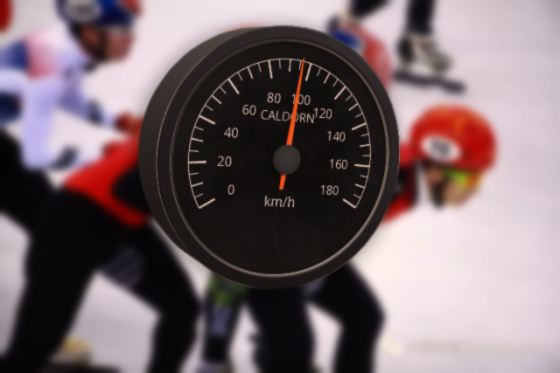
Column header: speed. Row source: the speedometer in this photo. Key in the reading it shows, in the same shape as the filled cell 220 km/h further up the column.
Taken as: 95 km/h
